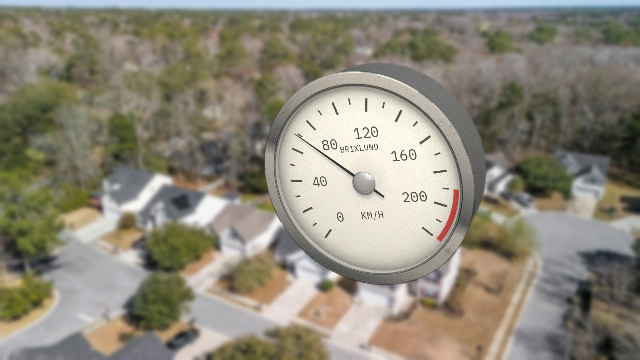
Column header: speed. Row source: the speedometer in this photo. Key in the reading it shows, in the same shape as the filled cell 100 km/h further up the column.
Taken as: 70 km/h
